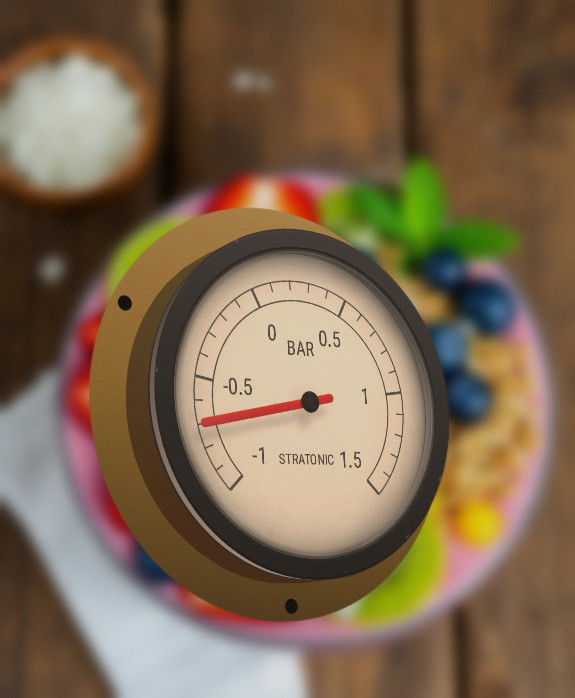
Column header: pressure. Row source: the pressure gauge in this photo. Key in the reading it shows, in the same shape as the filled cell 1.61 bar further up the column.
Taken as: -0.7 bar
